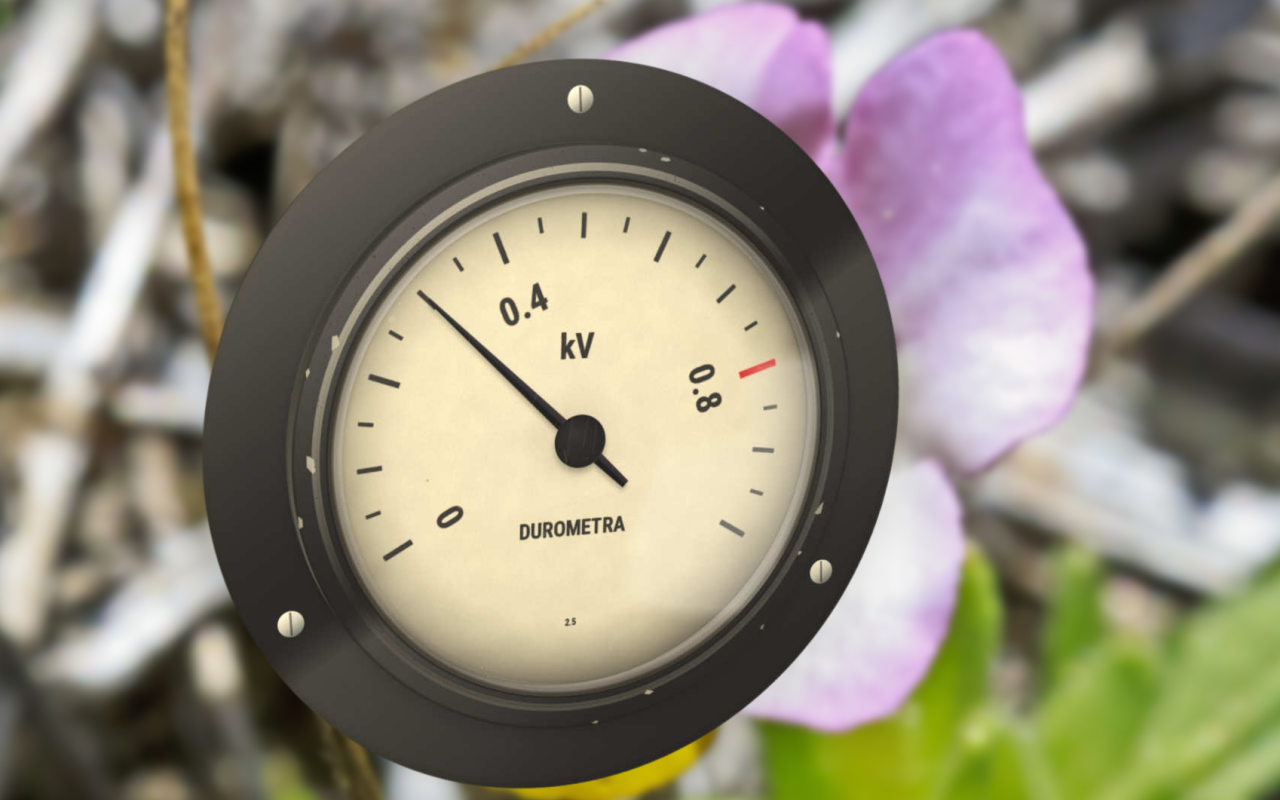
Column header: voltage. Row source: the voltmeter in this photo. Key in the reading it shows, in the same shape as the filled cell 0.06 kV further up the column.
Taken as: 0.3 kV
